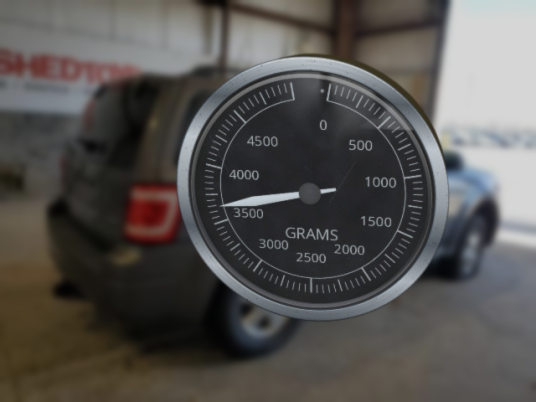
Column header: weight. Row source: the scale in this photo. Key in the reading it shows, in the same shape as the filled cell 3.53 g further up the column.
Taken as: 3650 g
